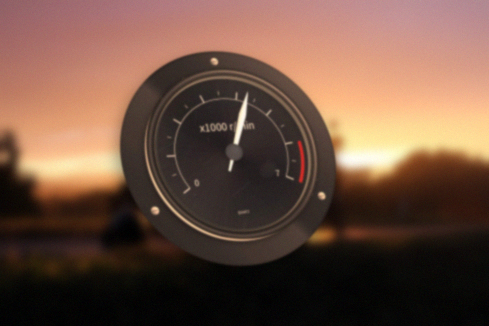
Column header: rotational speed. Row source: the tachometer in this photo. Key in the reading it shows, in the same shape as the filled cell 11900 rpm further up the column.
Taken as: 4250 rpm
